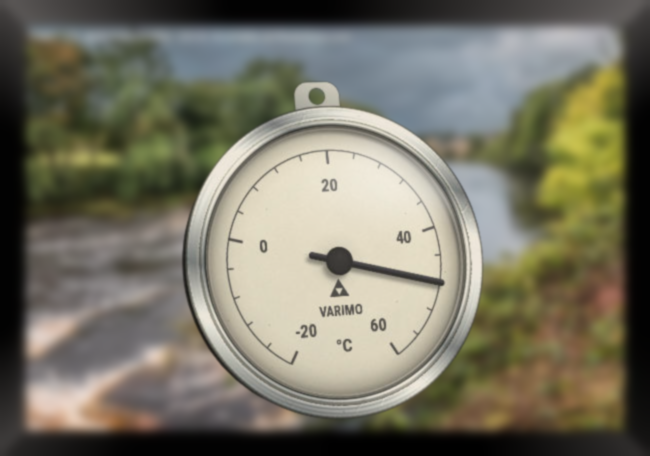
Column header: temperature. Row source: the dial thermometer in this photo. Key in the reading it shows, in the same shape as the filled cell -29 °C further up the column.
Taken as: 48 °C
